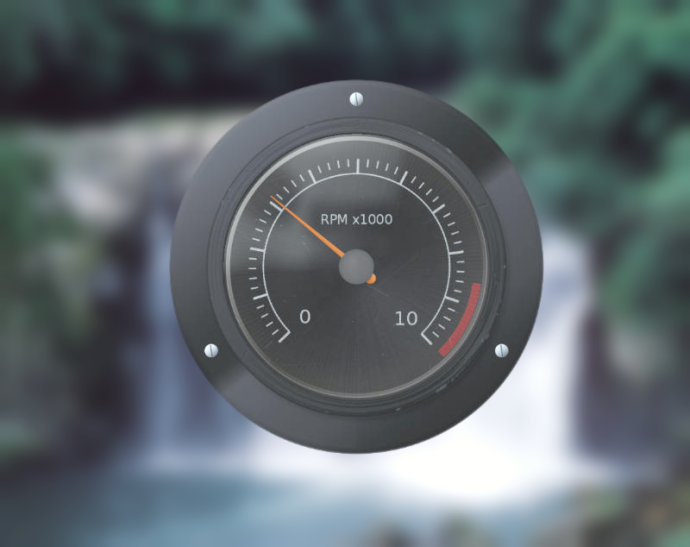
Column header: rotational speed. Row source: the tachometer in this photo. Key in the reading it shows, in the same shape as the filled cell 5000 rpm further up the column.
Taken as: 3100 rpm
